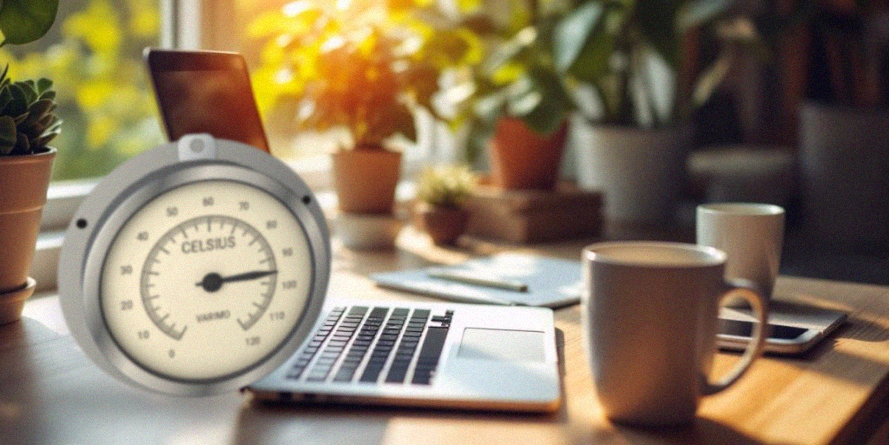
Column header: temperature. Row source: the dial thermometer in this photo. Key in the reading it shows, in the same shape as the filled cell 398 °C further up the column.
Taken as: 95 °C
